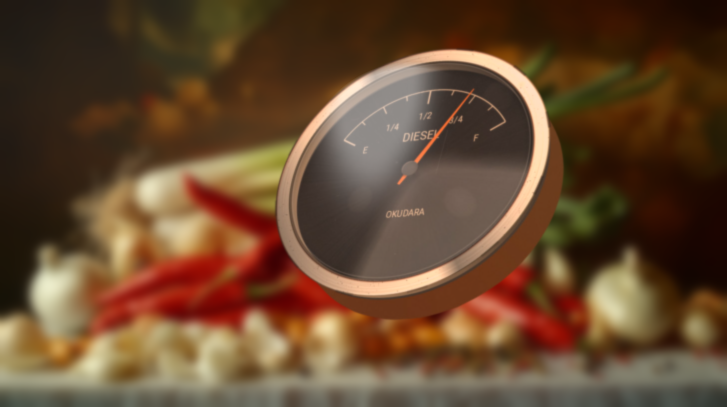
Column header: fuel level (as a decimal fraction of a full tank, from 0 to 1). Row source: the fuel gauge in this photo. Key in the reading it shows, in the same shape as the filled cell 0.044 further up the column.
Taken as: 0.75
